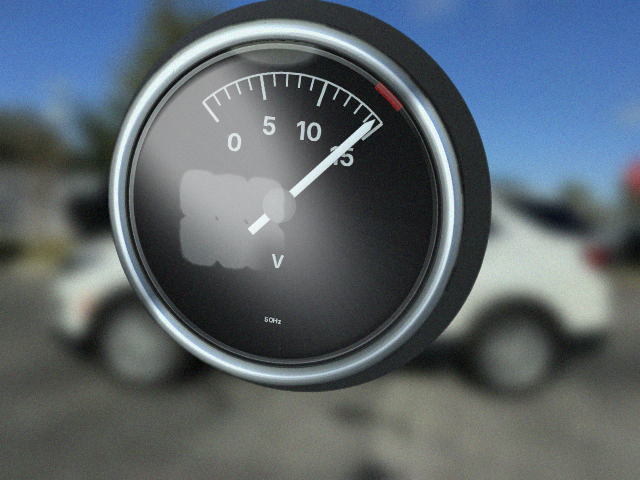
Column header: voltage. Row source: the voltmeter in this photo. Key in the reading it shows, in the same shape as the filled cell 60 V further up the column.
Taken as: 14.5 V
